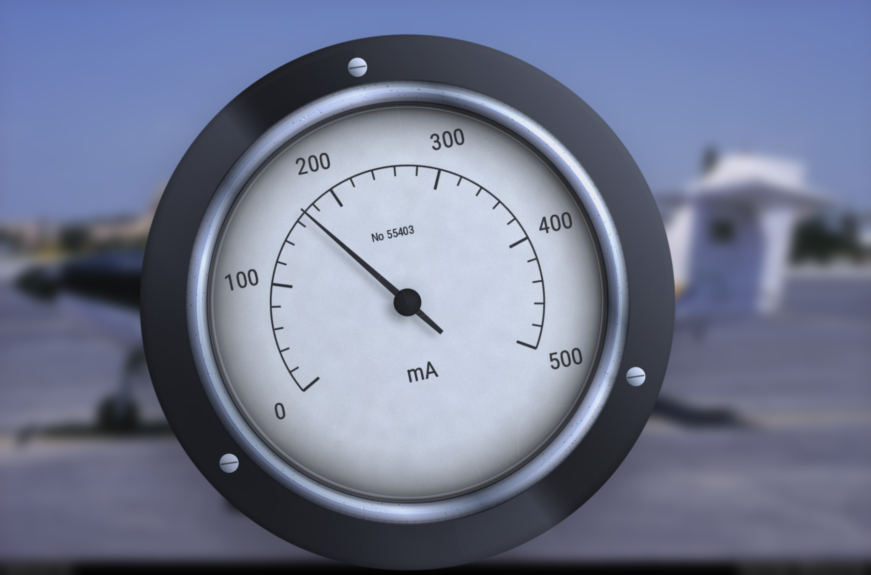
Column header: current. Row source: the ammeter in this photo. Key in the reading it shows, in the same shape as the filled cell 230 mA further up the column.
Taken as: 170 mA
